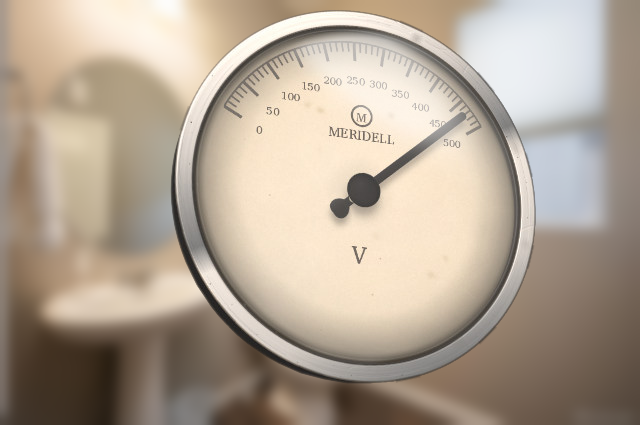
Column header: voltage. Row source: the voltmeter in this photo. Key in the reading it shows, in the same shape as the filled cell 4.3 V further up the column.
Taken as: 470 V
